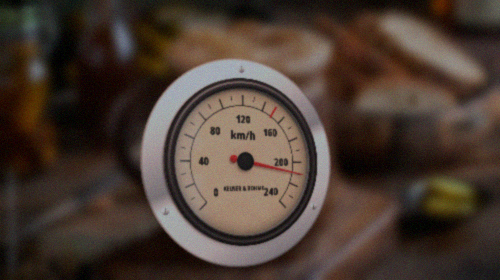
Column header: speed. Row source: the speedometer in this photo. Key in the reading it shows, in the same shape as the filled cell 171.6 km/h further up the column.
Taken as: 210 km/h
